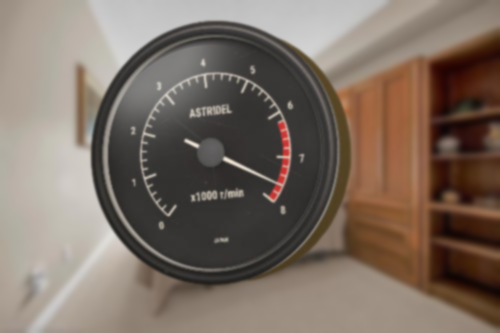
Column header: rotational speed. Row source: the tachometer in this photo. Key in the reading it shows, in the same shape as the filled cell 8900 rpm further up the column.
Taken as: 7600 rpm
